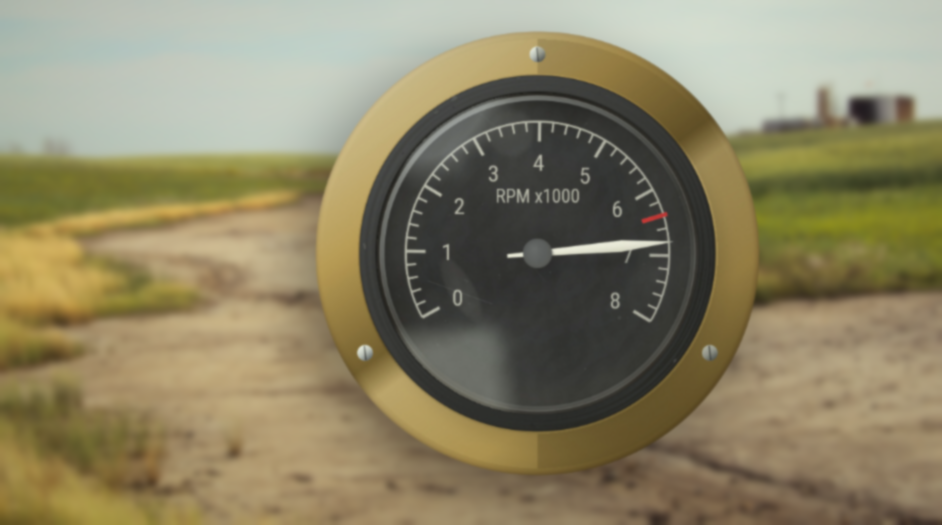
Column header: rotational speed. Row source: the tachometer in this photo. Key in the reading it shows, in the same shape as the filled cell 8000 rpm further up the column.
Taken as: 6800 rpm
